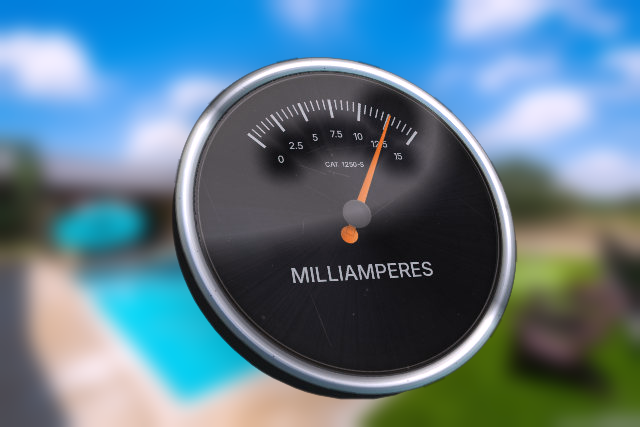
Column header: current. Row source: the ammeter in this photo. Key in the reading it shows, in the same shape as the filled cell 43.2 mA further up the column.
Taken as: 12.5 mA
